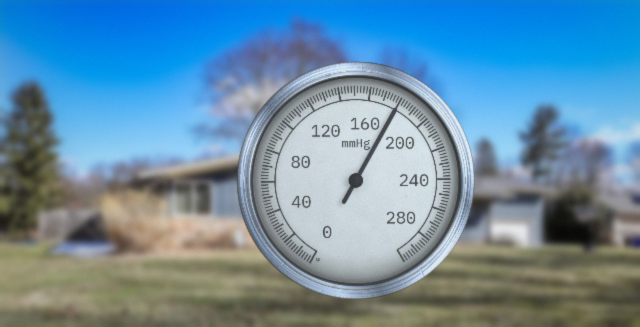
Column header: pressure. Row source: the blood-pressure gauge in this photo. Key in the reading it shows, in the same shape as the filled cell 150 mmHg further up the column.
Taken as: 180 mmHg
